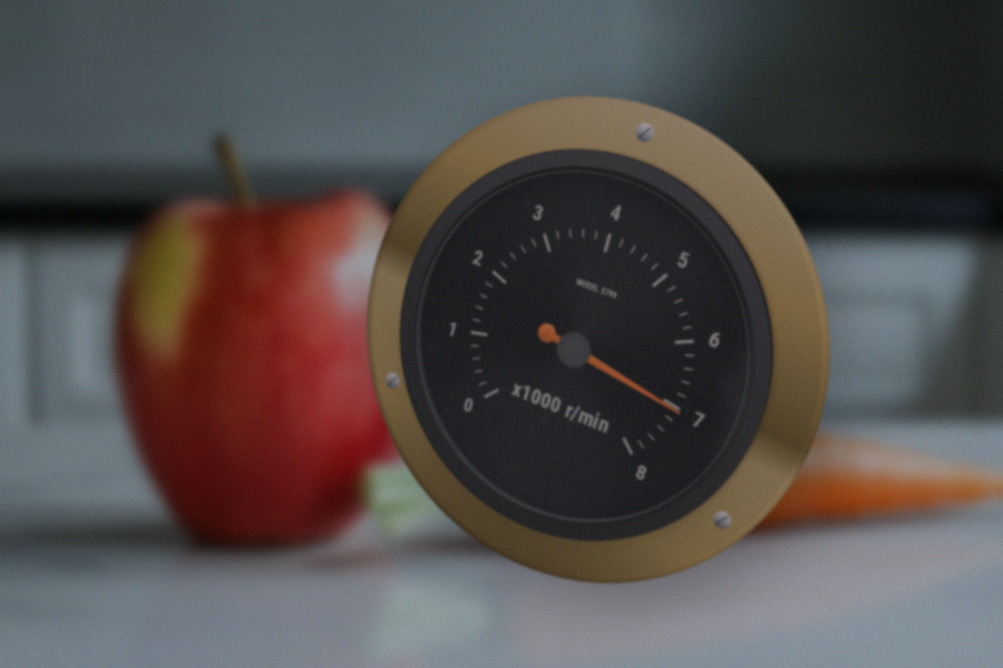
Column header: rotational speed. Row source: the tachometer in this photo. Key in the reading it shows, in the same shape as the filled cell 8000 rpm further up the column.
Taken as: 7000 rpm
